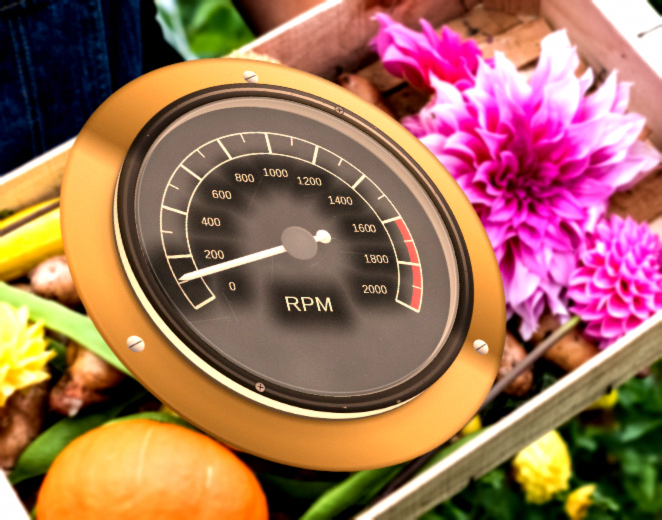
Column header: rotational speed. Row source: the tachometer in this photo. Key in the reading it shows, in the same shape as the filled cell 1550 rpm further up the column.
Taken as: 100 rpm
